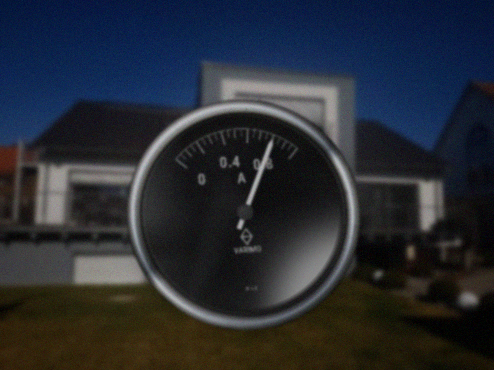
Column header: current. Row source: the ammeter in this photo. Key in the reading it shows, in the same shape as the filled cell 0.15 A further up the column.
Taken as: 0.8 A
